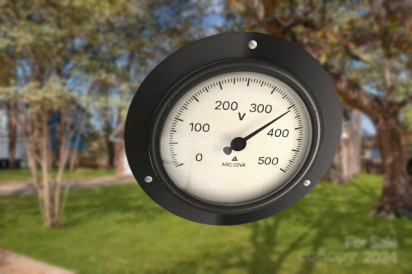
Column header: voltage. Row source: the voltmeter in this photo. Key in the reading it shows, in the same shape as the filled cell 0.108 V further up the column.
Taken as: 350 V
